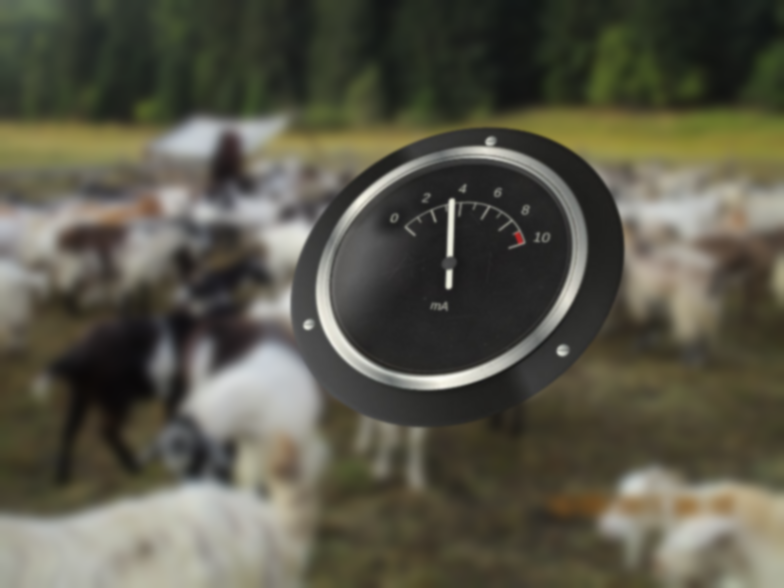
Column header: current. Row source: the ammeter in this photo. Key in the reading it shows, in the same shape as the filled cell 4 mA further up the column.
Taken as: 3.5 mA
